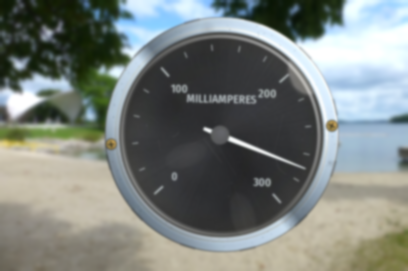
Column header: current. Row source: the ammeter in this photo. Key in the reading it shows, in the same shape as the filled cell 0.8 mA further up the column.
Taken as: 270 mA
